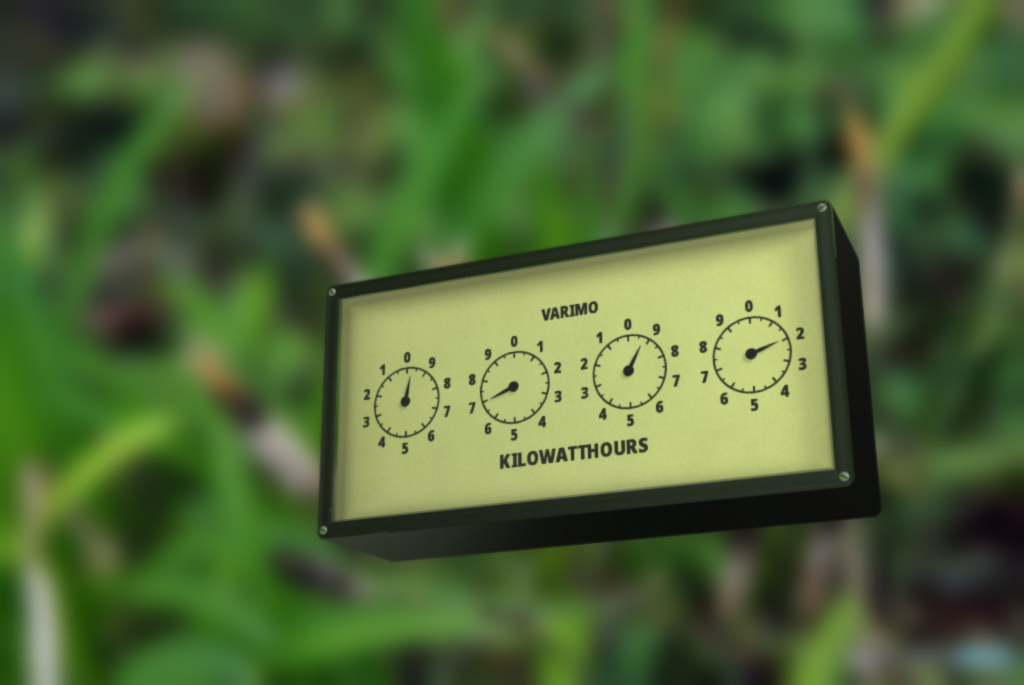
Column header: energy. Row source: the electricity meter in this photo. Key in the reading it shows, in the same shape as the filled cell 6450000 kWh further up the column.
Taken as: 9692 kWh
